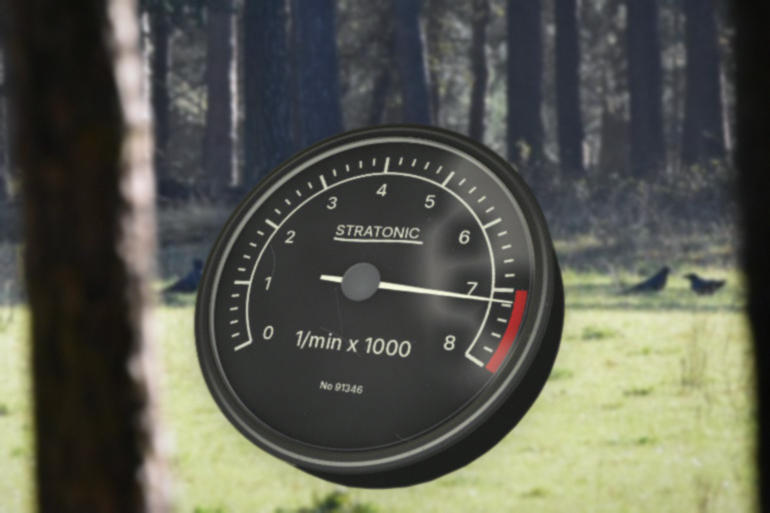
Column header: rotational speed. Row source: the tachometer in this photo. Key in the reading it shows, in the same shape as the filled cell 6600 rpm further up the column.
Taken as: 7200 rpm
